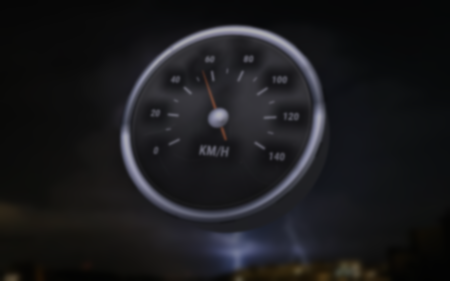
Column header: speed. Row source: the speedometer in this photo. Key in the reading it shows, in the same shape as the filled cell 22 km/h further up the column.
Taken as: 55 km/h
